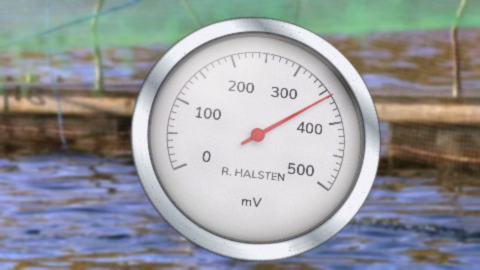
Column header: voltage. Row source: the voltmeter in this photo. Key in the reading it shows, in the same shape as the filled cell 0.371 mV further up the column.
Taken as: 360 mV
